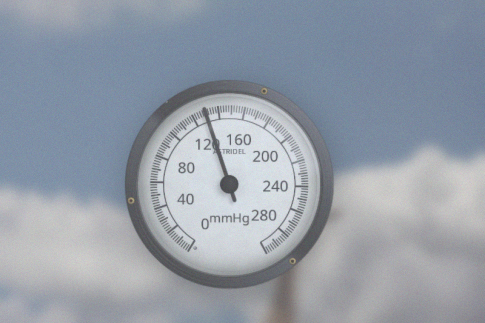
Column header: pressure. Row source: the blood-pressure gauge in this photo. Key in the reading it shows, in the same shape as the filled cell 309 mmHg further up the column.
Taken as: 130 mmHg
